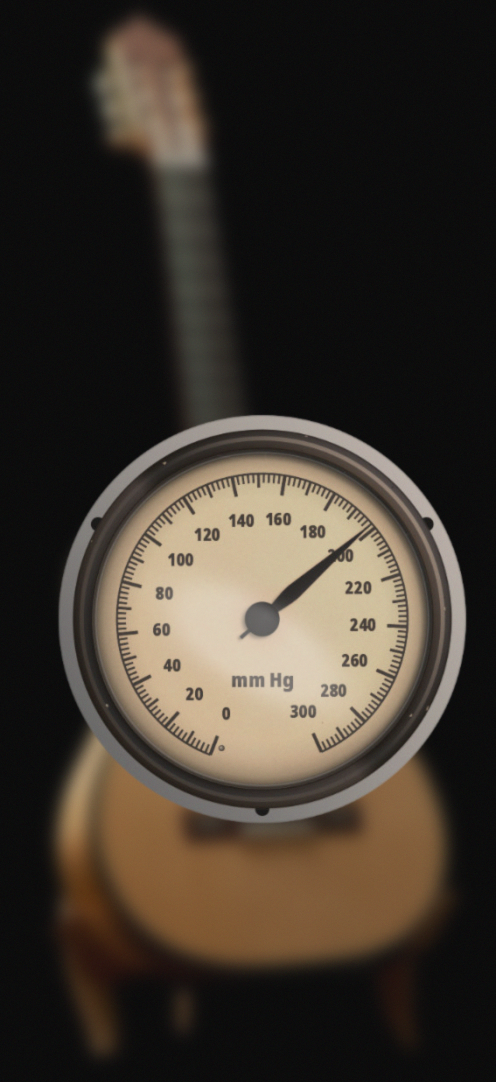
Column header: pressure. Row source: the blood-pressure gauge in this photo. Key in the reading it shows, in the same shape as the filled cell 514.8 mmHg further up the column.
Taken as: 198 mmHg
